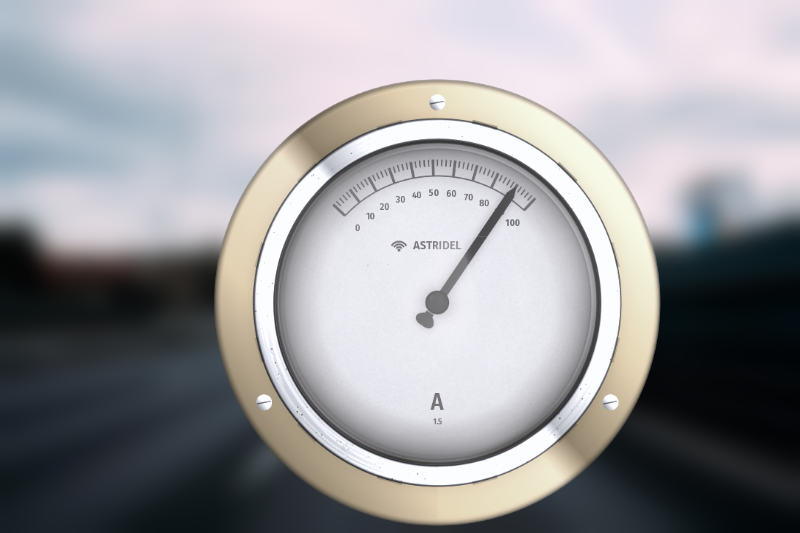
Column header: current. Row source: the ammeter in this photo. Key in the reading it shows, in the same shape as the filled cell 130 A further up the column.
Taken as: 90 A
